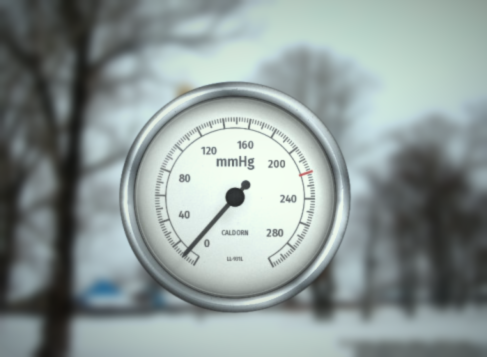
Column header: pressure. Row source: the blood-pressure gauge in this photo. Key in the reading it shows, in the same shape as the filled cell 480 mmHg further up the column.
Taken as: 10 mmHg
